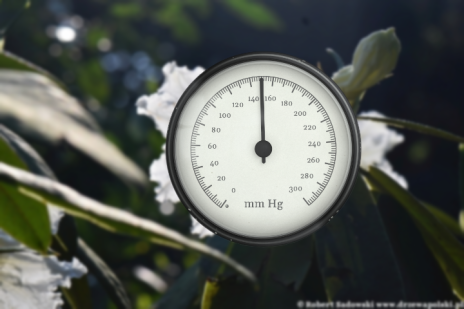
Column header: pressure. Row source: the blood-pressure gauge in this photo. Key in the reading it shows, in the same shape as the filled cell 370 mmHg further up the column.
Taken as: 150 mmHg
